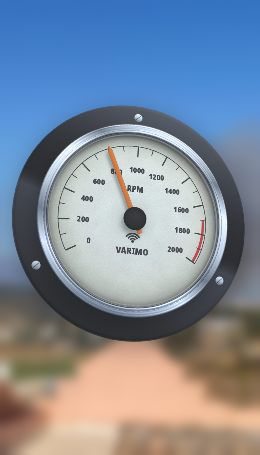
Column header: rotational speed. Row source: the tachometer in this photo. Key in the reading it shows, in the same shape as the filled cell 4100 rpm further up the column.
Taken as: 800 rpm
